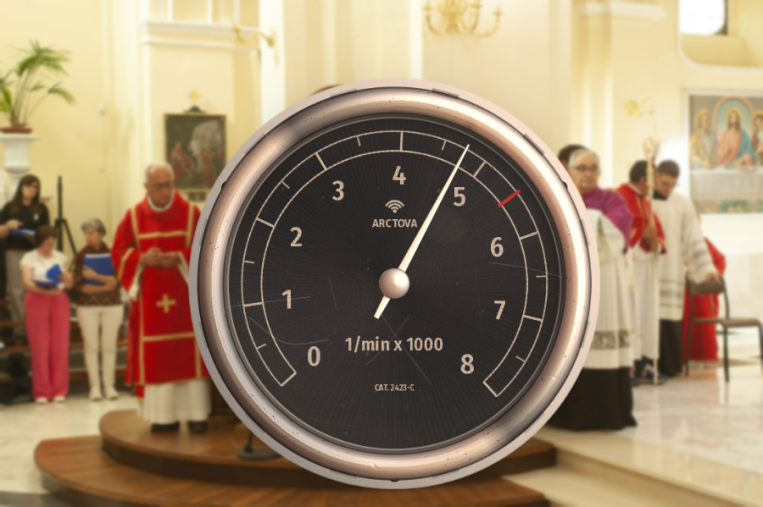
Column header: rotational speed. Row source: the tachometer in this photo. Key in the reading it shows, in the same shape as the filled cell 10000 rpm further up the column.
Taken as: 4750 rpm
